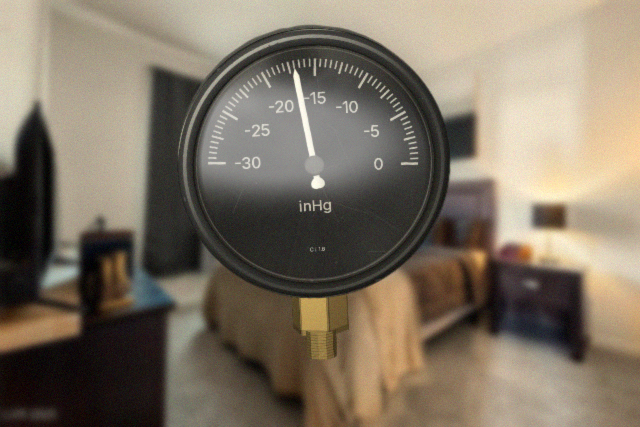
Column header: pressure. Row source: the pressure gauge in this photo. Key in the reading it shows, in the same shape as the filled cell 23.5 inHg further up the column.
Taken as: -17 inHg
